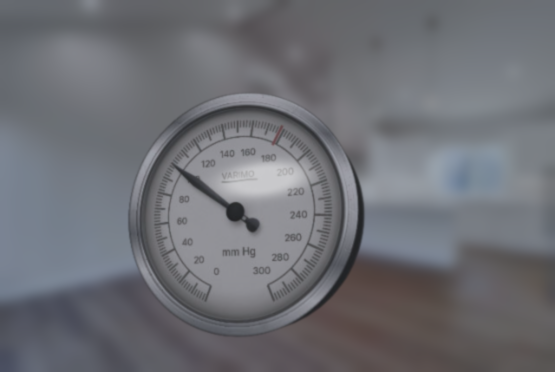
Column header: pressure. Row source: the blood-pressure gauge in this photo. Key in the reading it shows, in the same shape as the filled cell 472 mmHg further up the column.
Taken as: 100 mmHg
